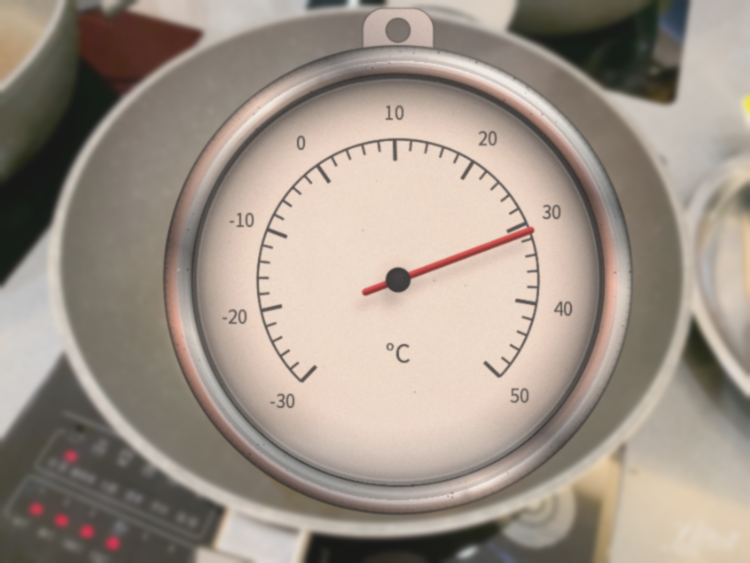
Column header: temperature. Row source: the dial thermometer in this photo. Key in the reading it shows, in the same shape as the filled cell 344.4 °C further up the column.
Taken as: 31 °C
